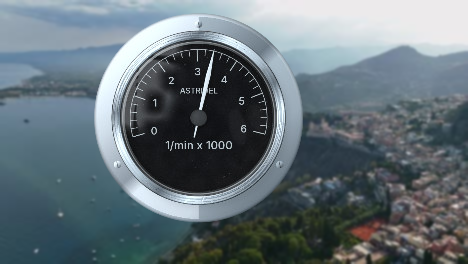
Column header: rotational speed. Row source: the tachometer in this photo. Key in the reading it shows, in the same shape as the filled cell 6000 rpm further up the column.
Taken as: 3400 rpm
